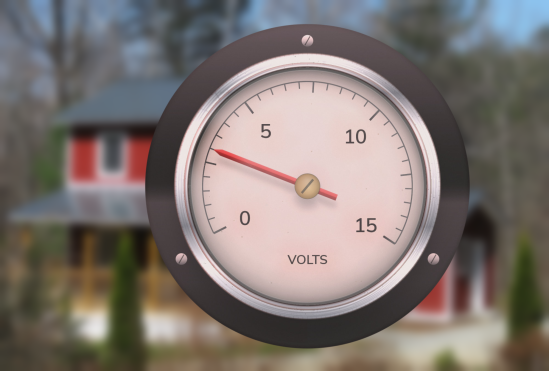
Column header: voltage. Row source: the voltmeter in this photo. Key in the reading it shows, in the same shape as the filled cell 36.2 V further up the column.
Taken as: 3 V
